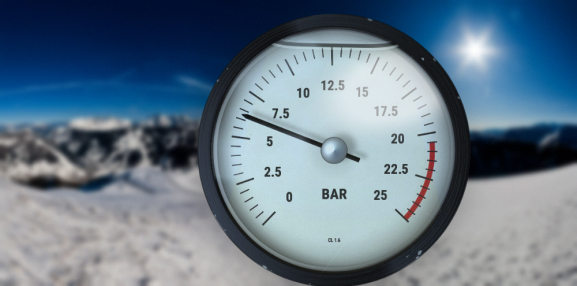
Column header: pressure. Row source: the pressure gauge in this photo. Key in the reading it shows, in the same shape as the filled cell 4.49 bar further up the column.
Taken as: 6.25 bar
